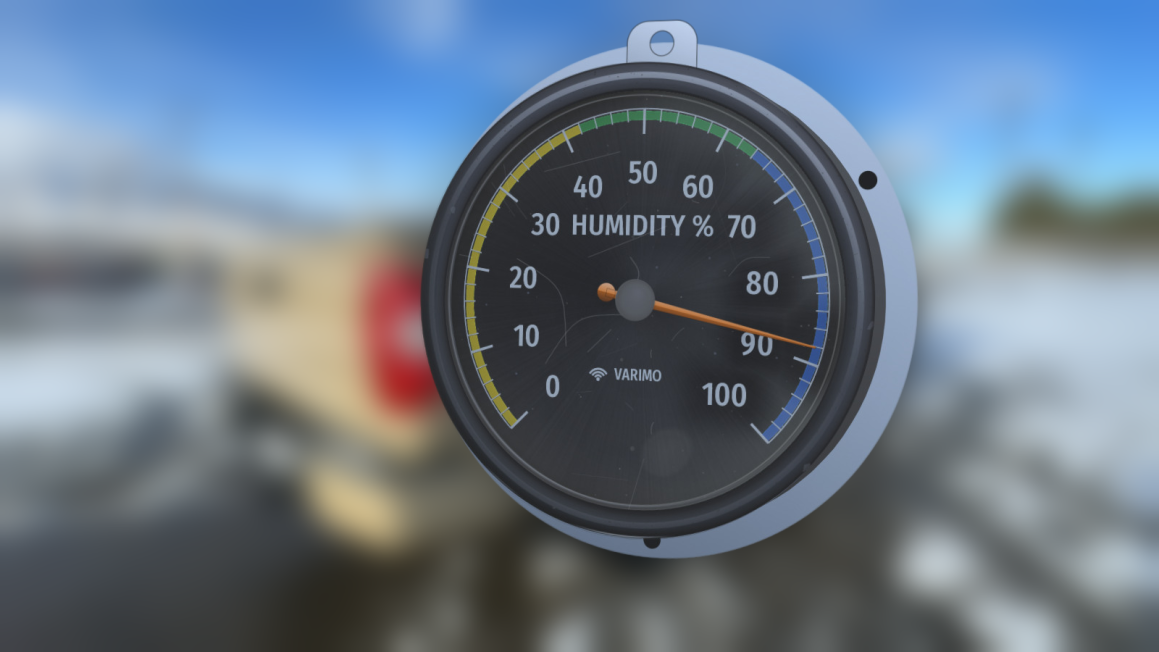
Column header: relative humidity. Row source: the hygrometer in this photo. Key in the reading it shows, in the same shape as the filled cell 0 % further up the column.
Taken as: 88 %
